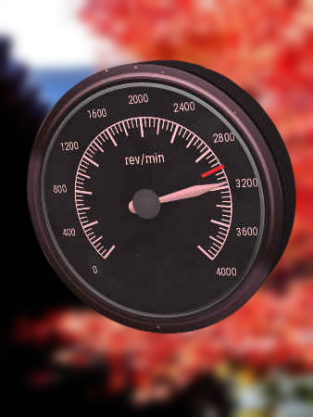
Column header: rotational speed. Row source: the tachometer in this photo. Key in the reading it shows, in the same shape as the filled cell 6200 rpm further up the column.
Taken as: 3150 rpm
